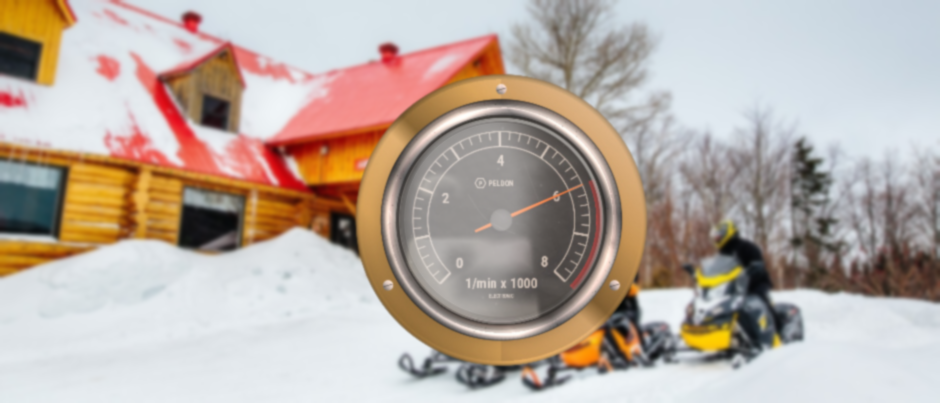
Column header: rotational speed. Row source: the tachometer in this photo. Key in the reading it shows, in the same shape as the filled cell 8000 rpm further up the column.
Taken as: 6000 rpm
